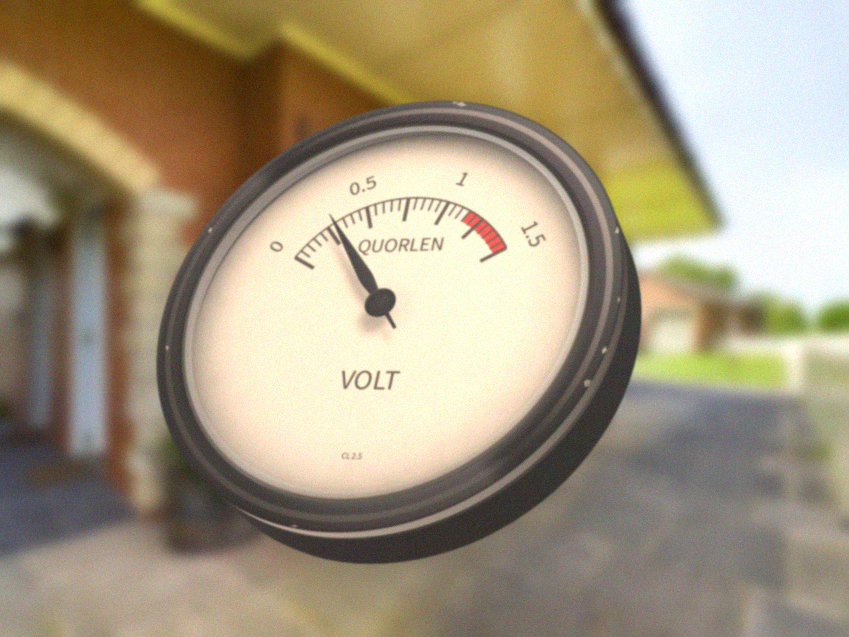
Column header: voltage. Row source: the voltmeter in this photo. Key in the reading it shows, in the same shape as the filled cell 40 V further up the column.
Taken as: 0.3 V
